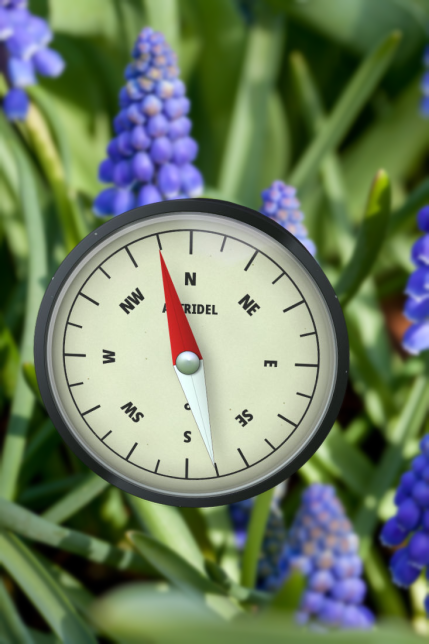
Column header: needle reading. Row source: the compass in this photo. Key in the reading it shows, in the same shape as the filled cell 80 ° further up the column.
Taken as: 345 °
